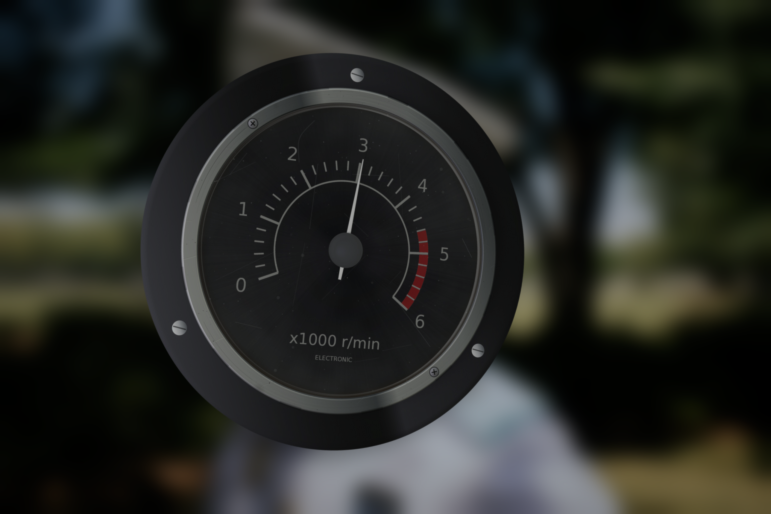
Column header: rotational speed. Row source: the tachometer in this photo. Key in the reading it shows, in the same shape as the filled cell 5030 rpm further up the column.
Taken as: 3000 rpm
